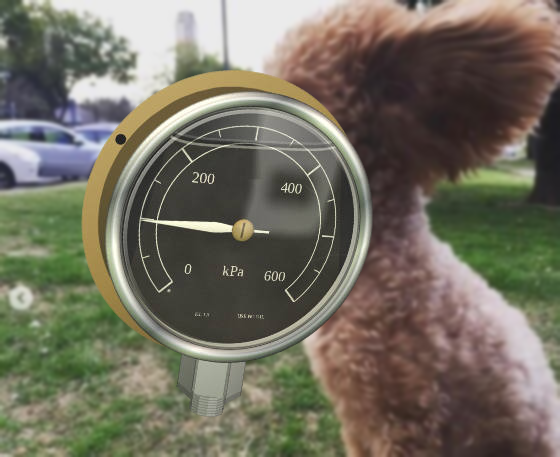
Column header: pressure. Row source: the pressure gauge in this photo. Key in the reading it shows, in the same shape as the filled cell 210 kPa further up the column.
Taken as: 100 kPa
